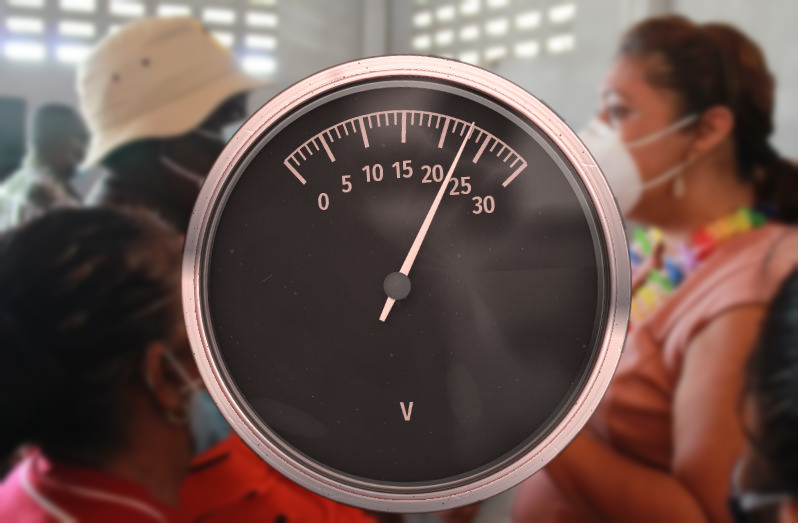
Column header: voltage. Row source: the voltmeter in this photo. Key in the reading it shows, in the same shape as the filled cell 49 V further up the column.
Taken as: 23 V
